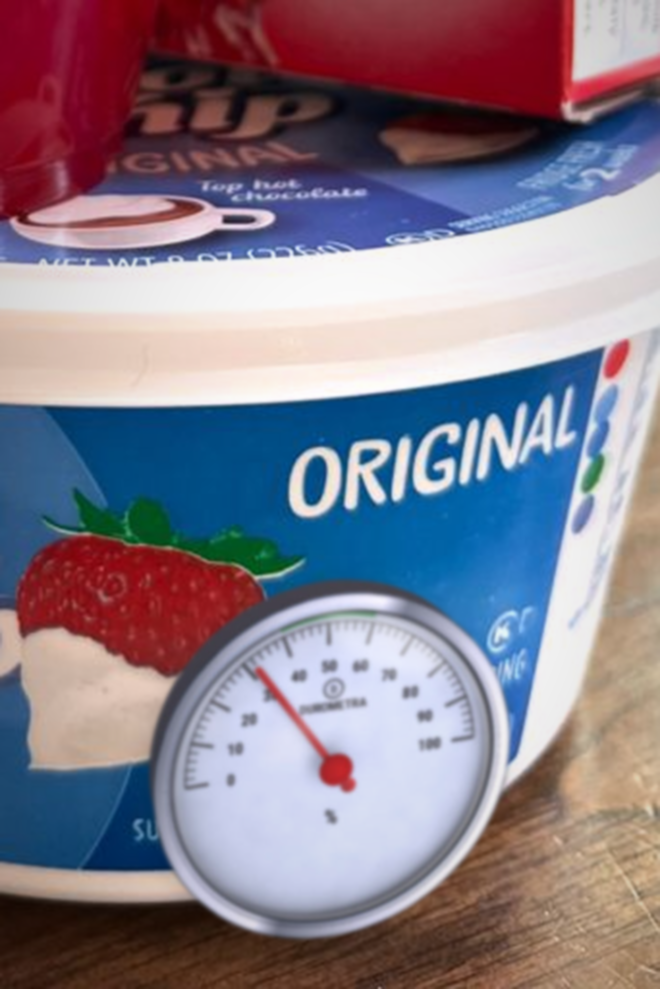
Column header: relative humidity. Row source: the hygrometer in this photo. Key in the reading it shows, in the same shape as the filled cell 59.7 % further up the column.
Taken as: 32 %
